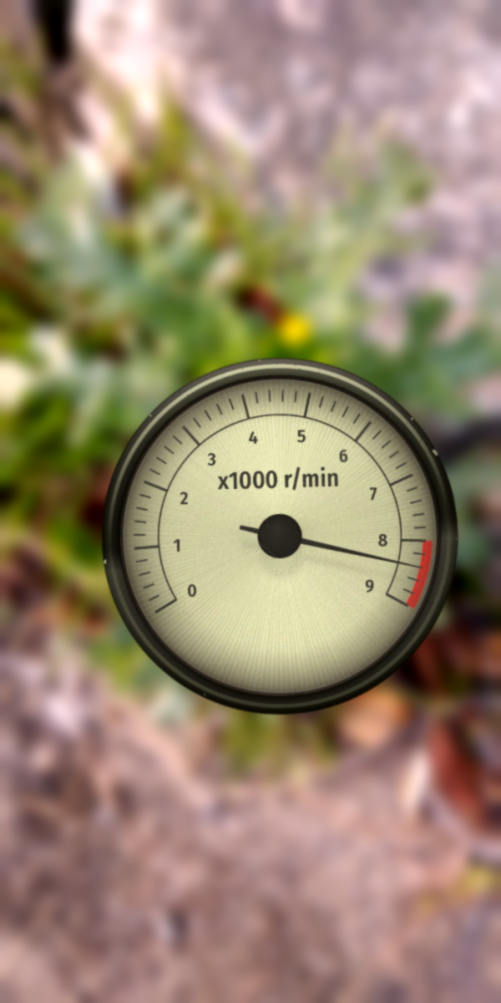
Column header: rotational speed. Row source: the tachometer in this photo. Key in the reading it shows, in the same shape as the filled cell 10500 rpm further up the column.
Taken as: 8400 rpm
